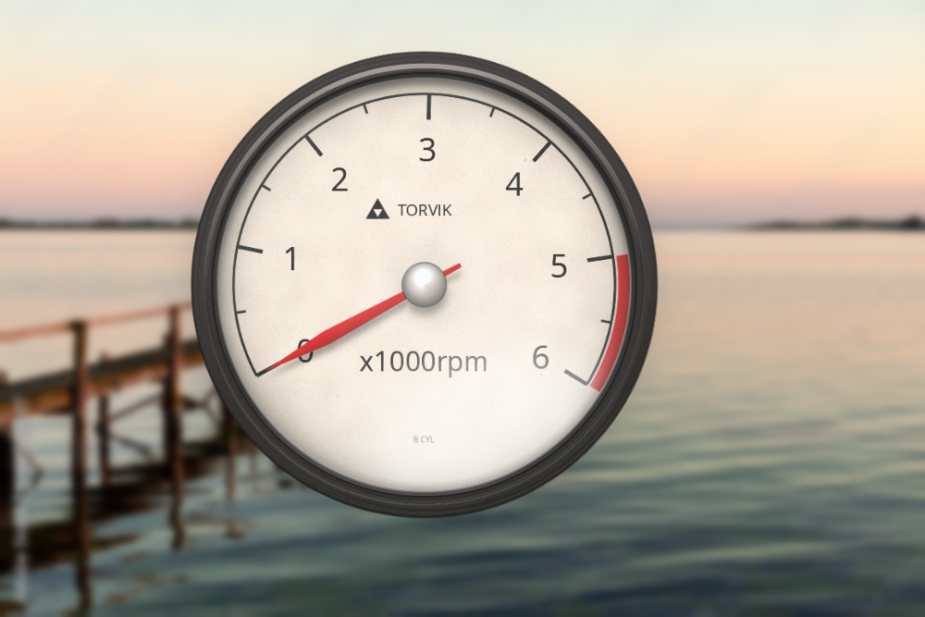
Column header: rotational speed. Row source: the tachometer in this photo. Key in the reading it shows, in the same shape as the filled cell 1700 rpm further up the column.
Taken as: 0 rpm
